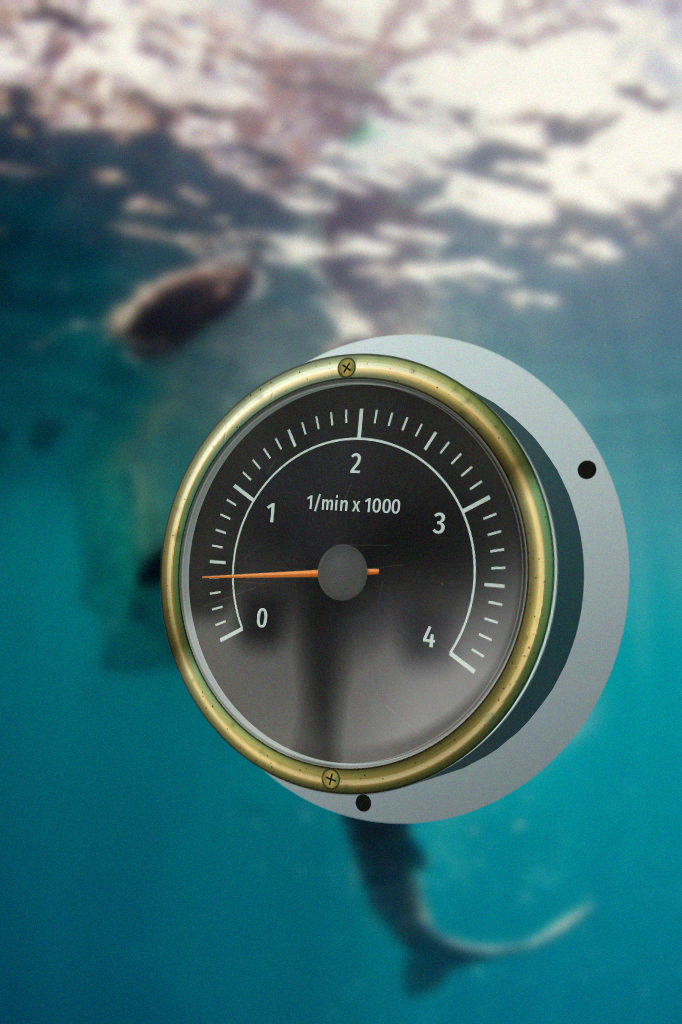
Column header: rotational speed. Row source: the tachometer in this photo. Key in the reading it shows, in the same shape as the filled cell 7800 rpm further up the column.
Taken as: 400 rpm
